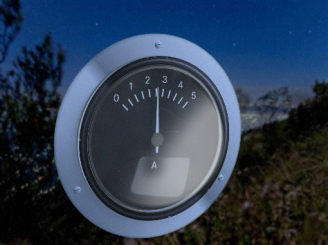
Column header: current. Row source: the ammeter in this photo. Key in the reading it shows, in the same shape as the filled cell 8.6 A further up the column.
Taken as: 2.5 A
